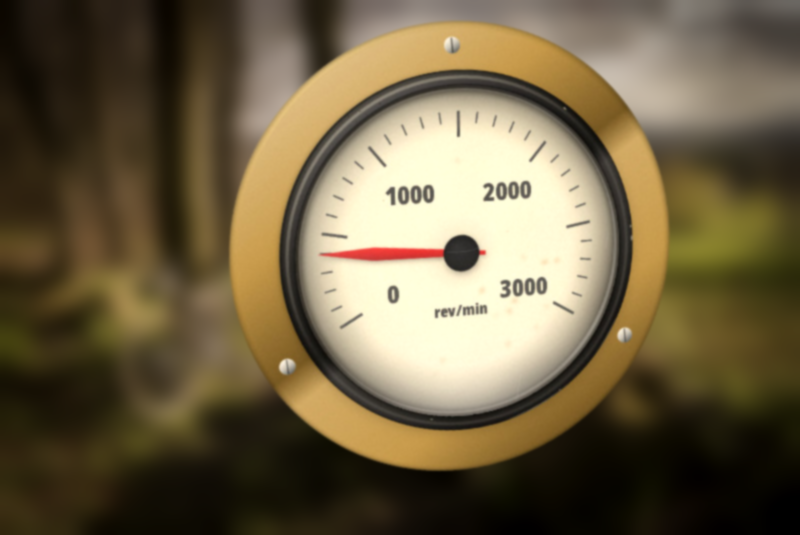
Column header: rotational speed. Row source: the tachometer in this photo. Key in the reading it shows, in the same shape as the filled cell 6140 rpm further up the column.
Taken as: 400 rpm
